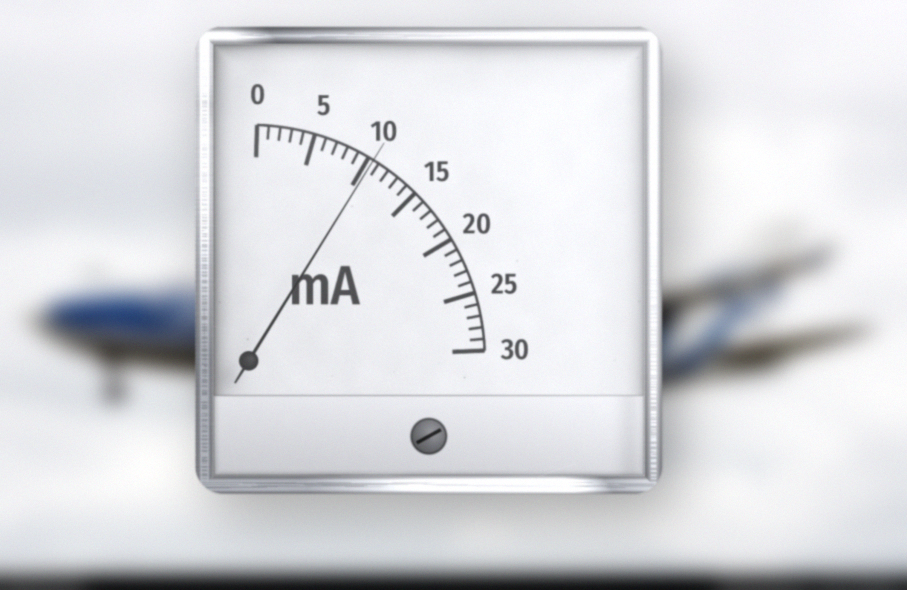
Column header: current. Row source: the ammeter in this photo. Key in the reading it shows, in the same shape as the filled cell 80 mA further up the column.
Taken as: 10.5 mA
